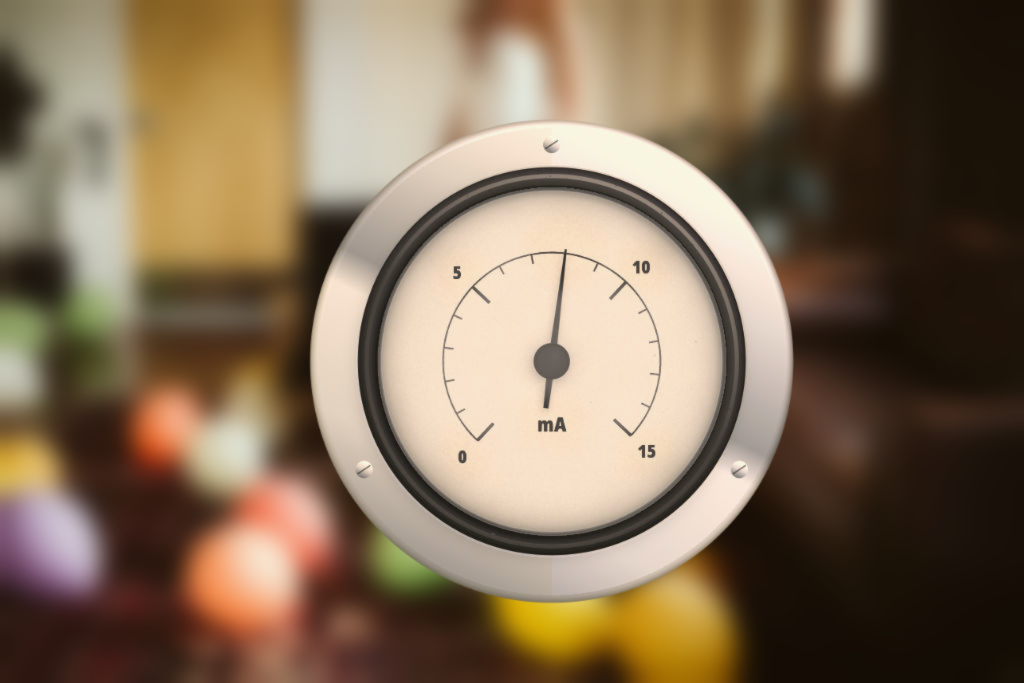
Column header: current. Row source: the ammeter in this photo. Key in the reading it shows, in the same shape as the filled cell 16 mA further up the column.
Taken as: 8 mA
